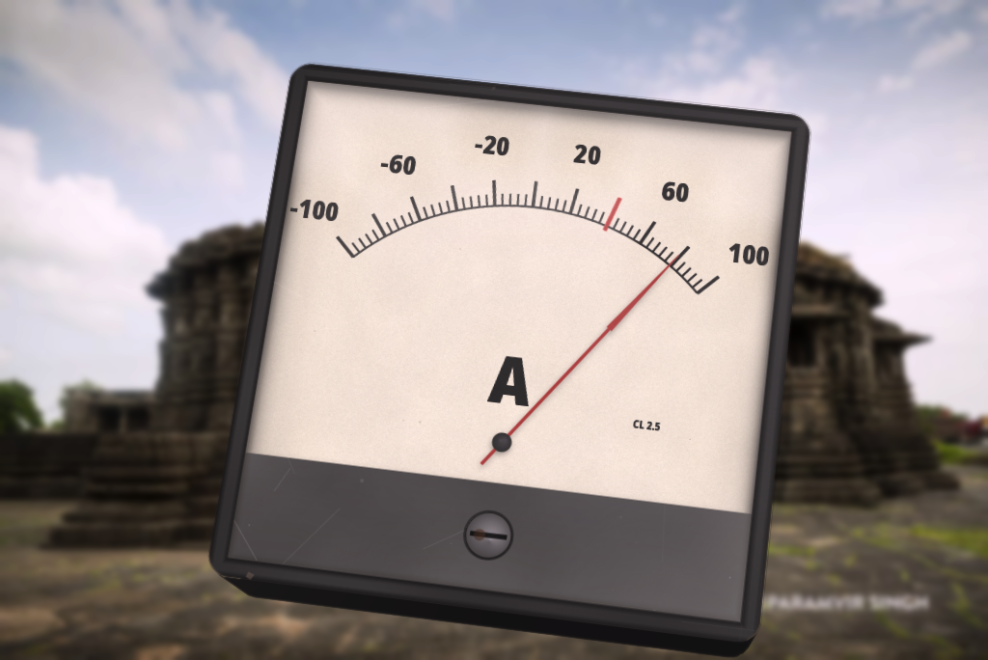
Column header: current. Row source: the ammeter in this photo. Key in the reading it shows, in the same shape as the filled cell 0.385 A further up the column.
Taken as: 80 A
